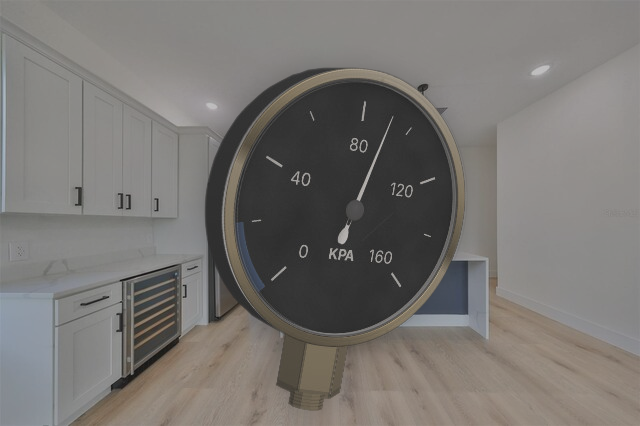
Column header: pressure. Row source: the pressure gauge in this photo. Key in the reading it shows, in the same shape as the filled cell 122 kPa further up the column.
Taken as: 90 kPa
